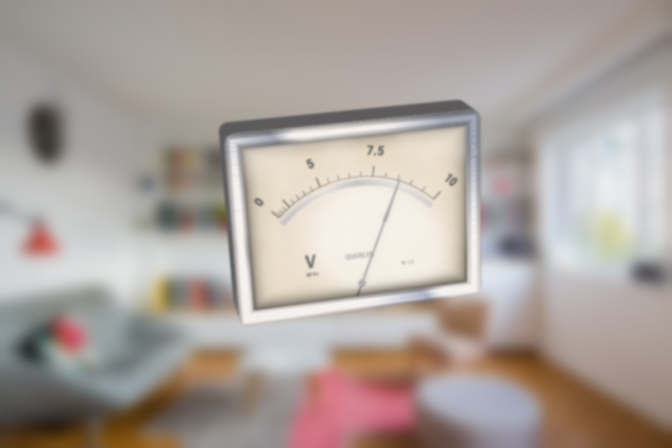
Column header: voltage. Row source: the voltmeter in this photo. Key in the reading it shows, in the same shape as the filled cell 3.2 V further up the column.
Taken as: 8.5 V
